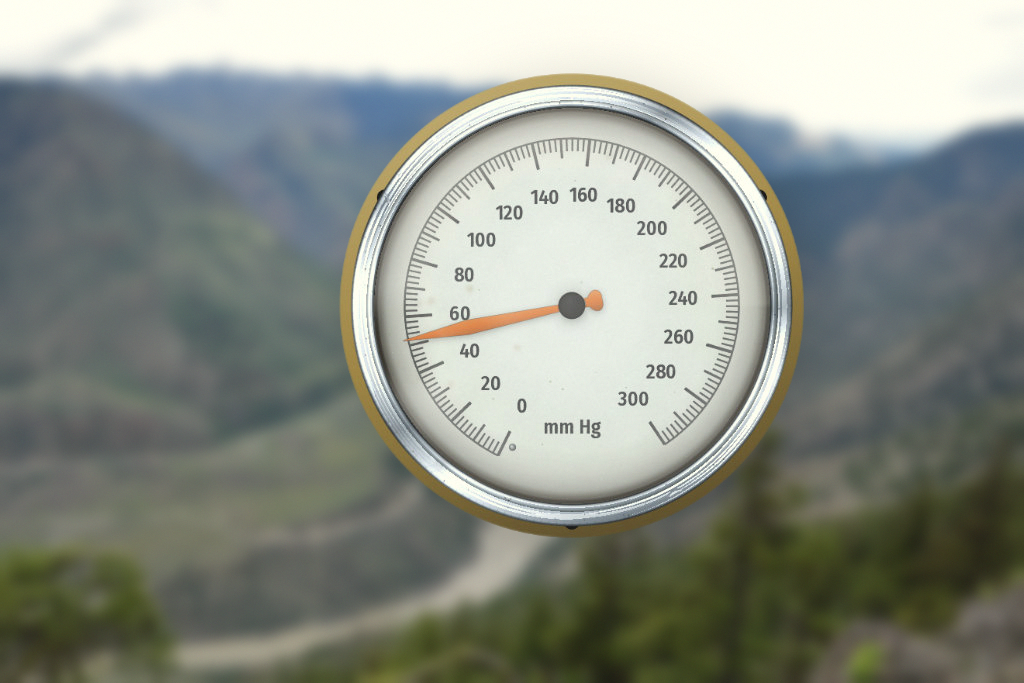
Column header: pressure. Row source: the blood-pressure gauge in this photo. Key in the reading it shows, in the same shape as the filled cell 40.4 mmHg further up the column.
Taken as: 52 mmHg
